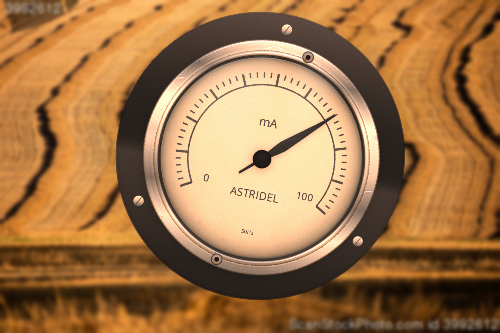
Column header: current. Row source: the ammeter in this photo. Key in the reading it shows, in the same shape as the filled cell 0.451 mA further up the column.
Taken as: 70 mA
